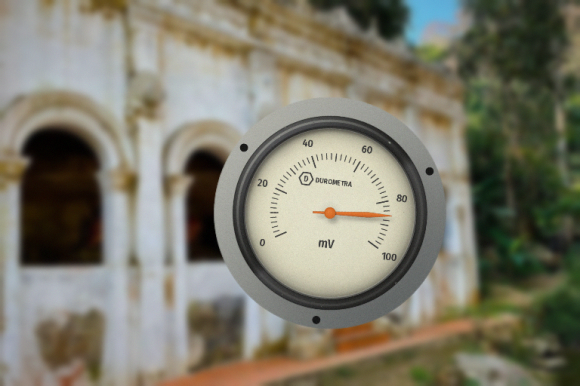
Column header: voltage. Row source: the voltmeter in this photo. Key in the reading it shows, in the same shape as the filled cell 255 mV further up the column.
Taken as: 86 mV
